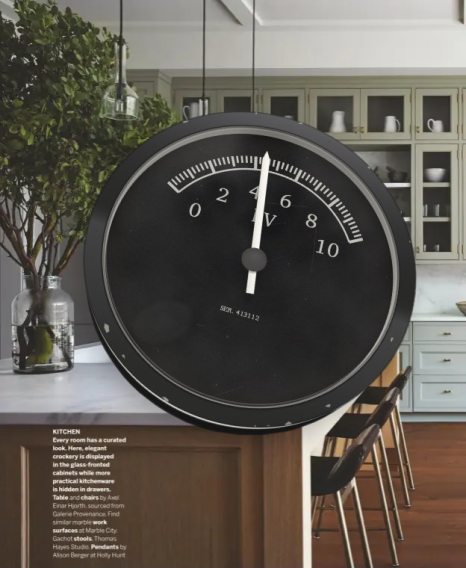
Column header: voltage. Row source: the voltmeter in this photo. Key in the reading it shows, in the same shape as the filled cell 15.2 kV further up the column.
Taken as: 4.4 kV
